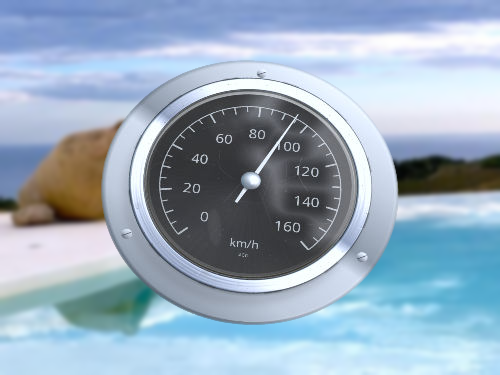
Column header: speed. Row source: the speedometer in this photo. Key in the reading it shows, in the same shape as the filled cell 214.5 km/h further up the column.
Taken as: 95 km/h
